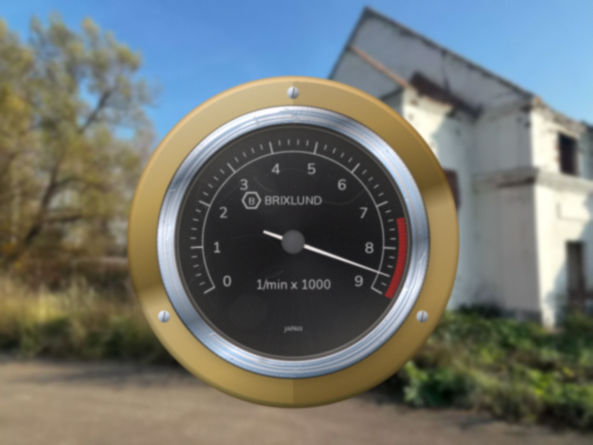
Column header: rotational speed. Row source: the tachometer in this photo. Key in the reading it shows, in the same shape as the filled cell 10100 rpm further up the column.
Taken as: 8600 rpm
